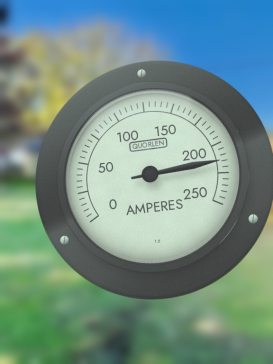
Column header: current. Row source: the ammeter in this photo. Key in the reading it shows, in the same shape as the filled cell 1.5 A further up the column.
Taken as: 215 A
